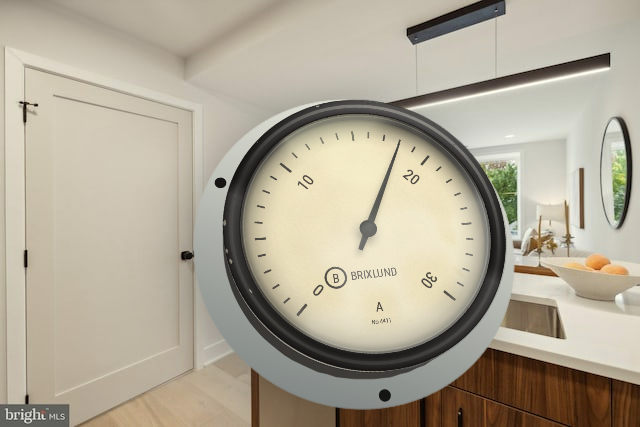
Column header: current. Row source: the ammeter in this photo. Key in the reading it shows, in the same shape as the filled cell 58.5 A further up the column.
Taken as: 18 A
